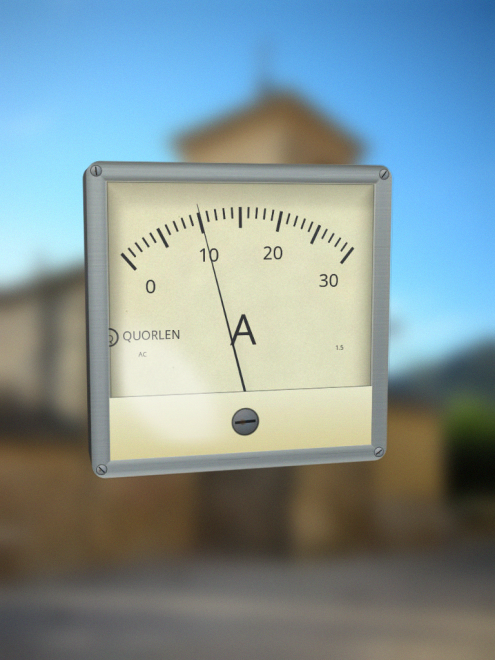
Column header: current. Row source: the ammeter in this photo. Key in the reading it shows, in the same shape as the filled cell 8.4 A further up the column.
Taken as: 10 A
